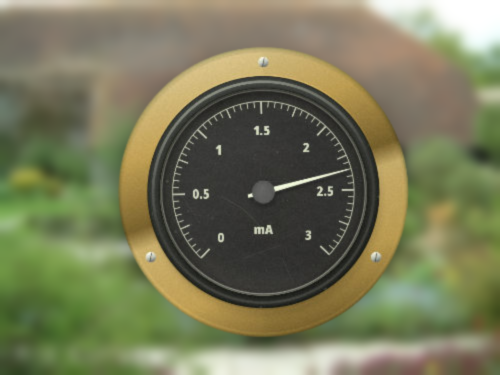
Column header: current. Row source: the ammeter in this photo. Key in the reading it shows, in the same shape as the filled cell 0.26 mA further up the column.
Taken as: 2.35 mA
